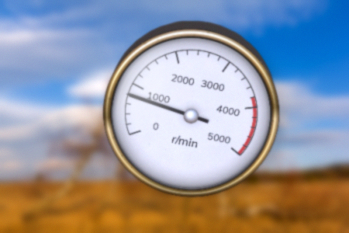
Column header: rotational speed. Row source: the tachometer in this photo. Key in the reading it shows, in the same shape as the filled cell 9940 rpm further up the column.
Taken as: 800 rpm
